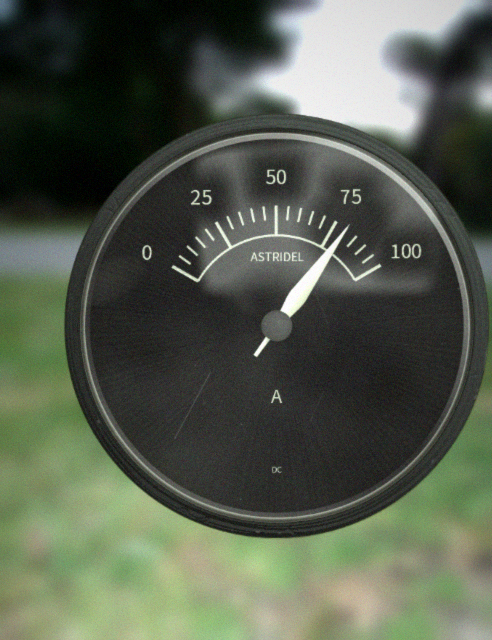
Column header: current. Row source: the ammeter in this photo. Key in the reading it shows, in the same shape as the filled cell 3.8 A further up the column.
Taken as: 80 A
